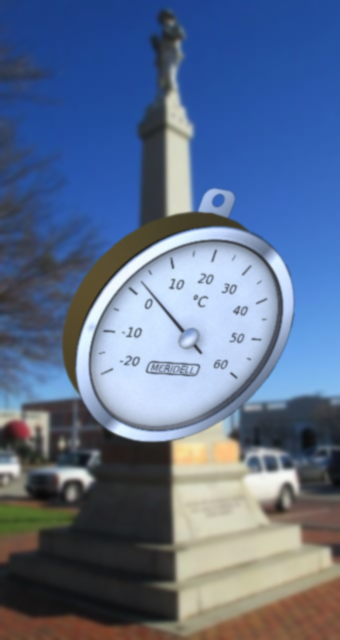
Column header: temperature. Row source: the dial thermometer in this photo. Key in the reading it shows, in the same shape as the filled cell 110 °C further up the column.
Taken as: 2.5 °C
